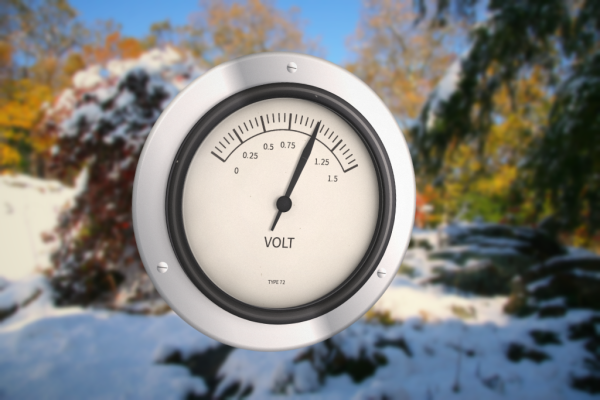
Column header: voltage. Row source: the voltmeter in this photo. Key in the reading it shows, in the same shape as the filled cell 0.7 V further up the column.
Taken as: 1 V
